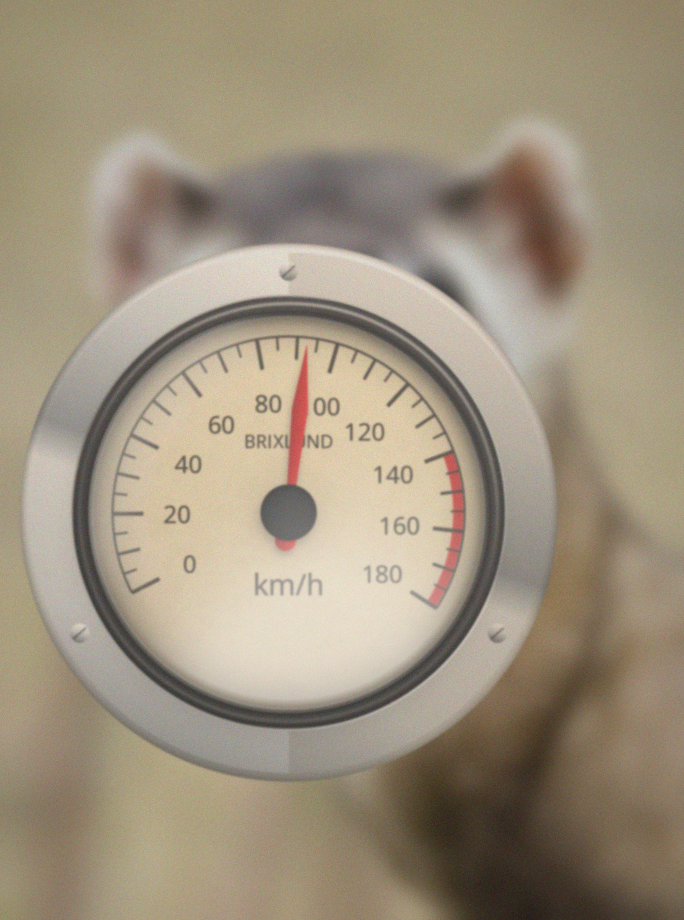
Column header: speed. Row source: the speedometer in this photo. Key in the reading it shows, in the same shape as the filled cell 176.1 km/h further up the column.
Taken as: 92.5 km/h
